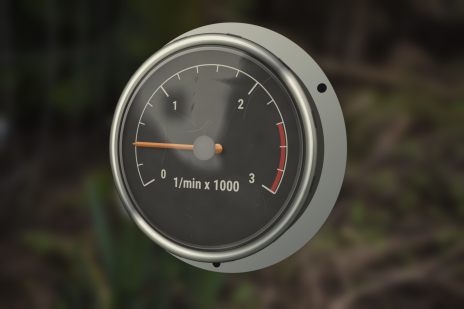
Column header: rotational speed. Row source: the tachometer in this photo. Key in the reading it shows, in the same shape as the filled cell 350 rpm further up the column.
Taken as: 400 rpm
